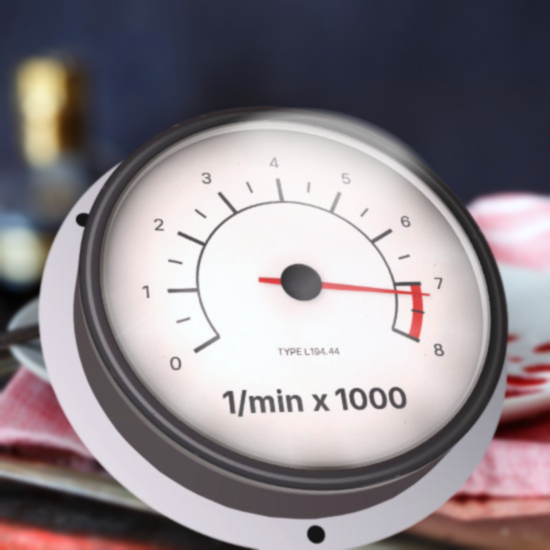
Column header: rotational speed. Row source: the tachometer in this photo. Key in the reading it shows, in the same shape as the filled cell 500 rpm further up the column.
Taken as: 7250 rpm
